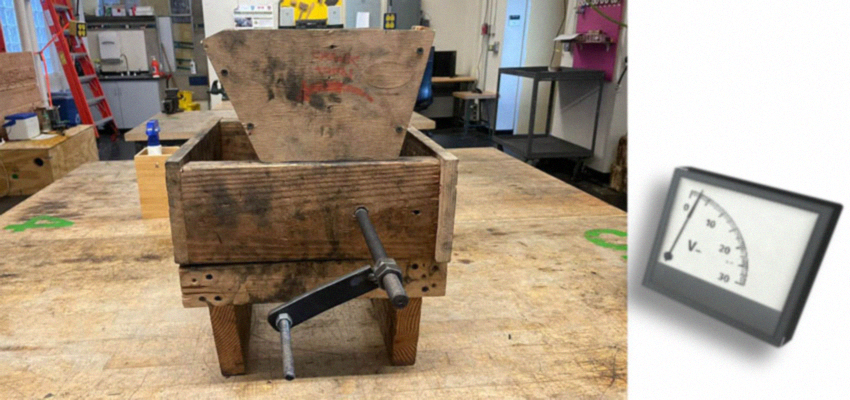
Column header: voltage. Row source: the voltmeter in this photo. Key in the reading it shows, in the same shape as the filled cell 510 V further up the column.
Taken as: 2.5 V
